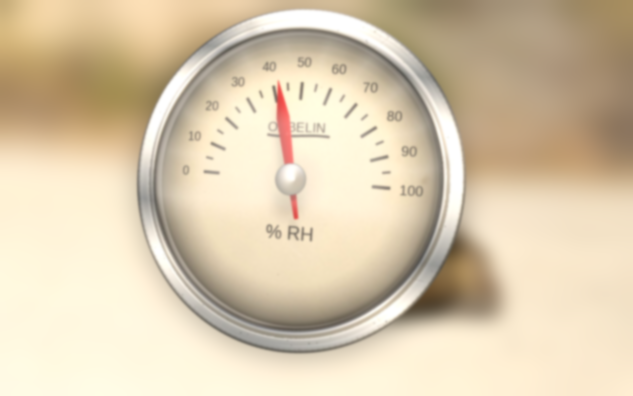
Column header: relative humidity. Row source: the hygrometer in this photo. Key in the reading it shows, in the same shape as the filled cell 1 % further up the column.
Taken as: 42.5 %
